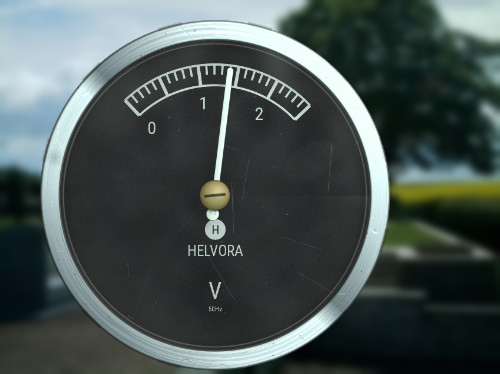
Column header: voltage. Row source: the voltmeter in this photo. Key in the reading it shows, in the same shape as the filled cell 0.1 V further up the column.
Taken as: 1.4 V
